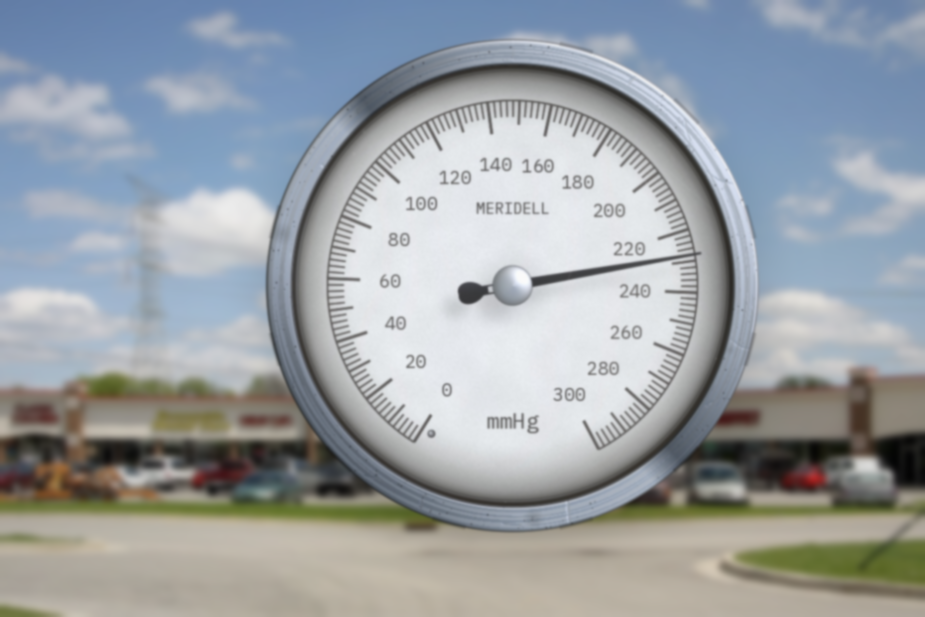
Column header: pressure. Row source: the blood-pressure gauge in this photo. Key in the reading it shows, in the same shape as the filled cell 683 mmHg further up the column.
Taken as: 228 mmHg
